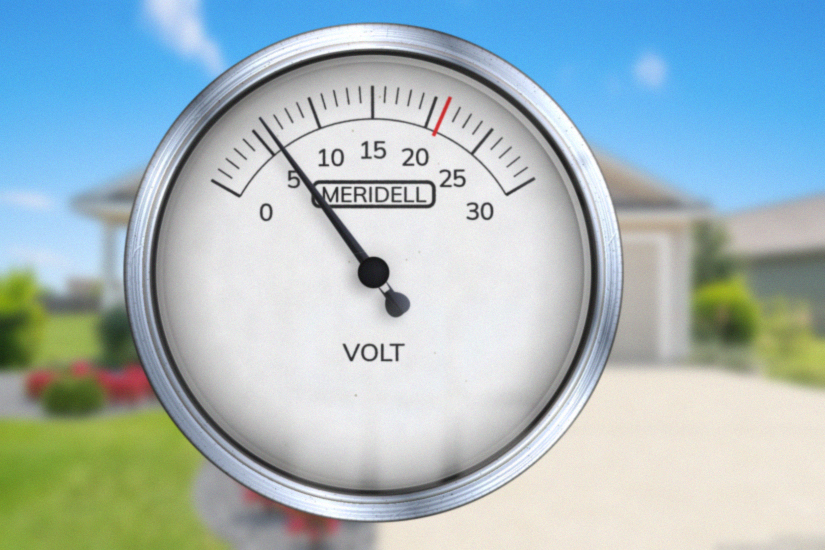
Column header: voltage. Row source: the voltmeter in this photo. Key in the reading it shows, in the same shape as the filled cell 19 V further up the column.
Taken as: 6 V
